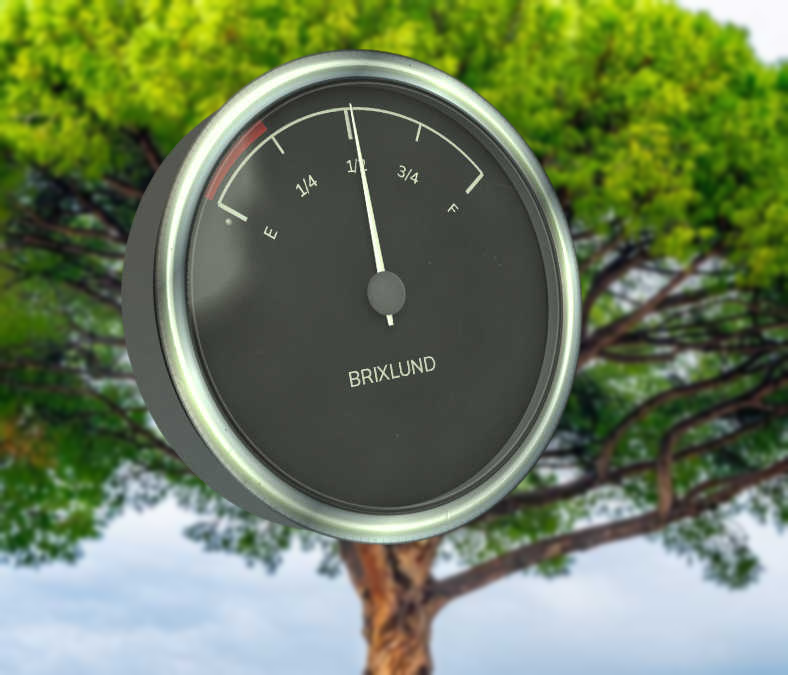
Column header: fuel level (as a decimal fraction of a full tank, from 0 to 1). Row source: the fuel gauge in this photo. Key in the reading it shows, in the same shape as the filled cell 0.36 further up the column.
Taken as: 0.5
